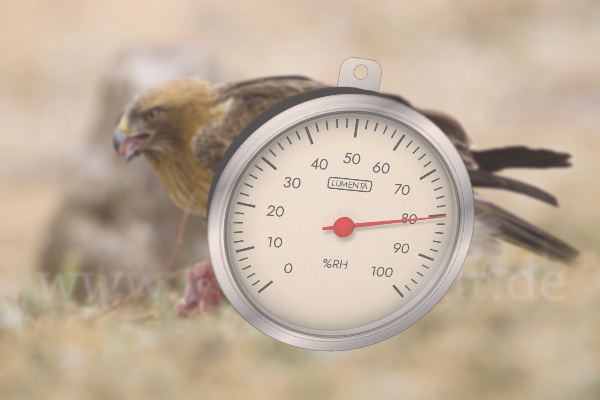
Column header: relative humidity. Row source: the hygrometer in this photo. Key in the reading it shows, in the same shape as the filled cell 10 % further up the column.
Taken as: 80 %
